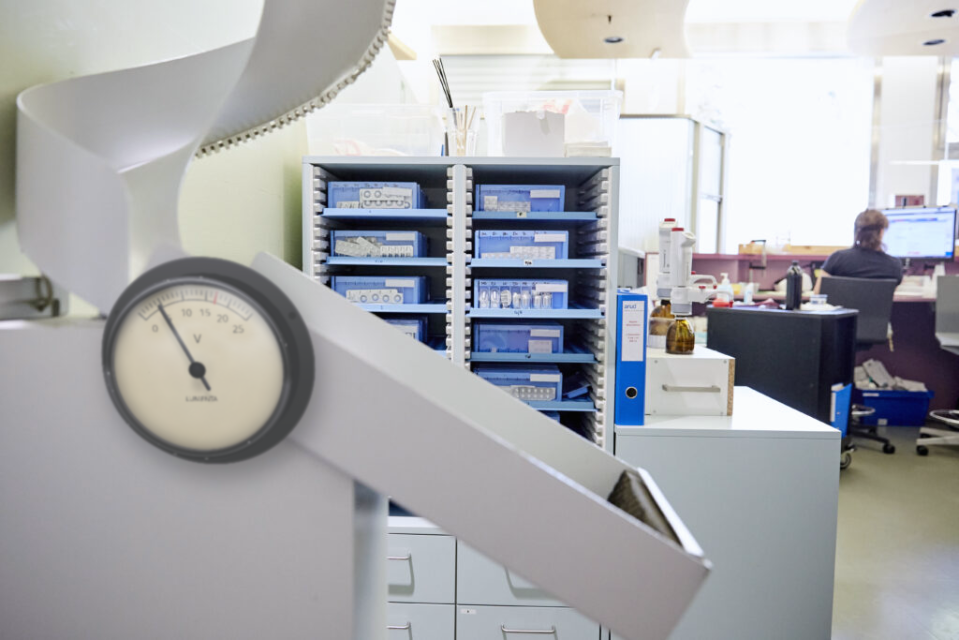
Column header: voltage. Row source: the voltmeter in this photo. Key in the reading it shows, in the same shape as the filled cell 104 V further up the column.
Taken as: 5 V
